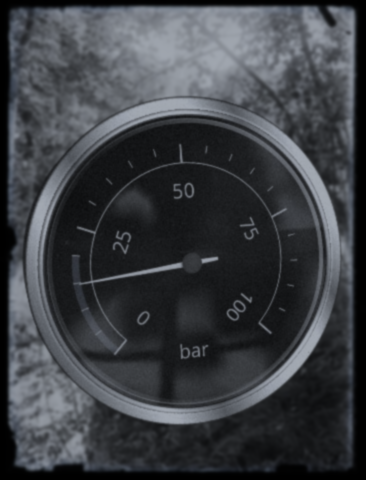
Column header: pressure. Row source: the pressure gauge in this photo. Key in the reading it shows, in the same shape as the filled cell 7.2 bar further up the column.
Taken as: 15 bar
